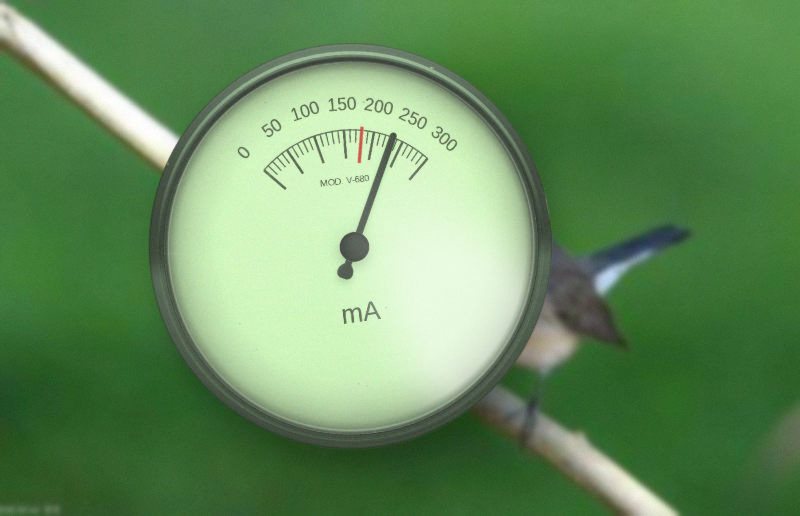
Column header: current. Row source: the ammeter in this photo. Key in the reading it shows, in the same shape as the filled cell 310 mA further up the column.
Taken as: 230 mA
